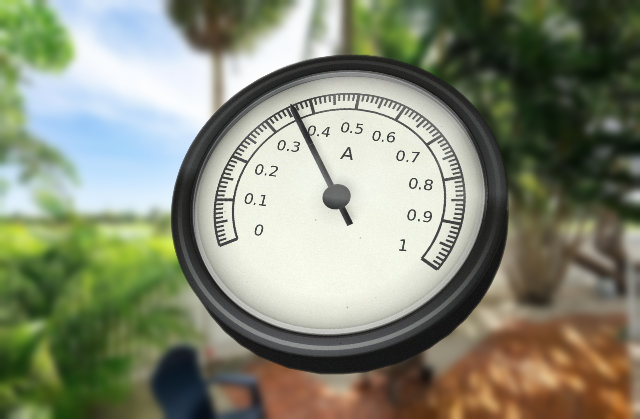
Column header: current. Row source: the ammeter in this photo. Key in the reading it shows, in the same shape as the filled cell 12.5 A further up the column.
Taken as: 0.36 A
